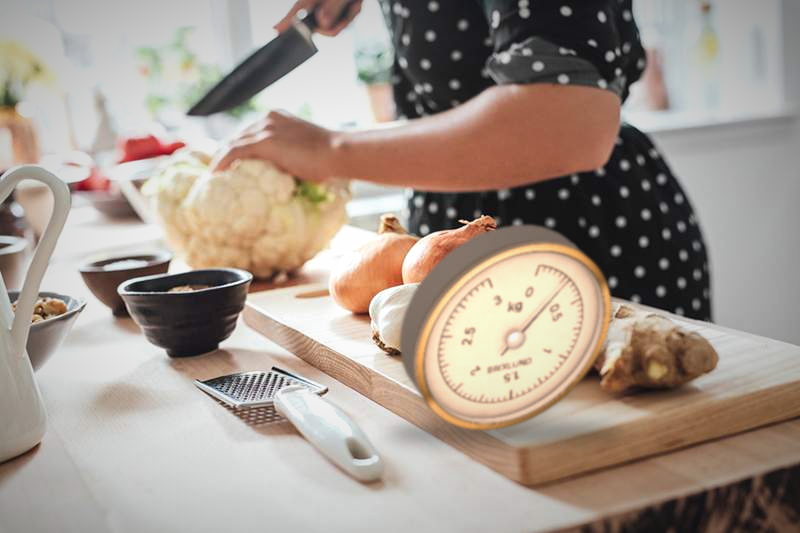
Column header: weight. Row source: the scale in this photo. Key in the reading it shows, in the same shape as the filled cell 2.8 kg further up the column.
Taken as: 0.25 kg
